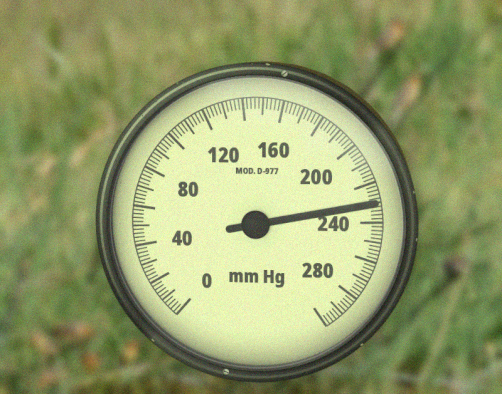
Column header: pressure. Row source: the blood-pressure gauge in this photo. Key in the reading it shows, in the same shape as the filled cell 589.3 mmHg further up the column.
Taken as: 230 mmHg
